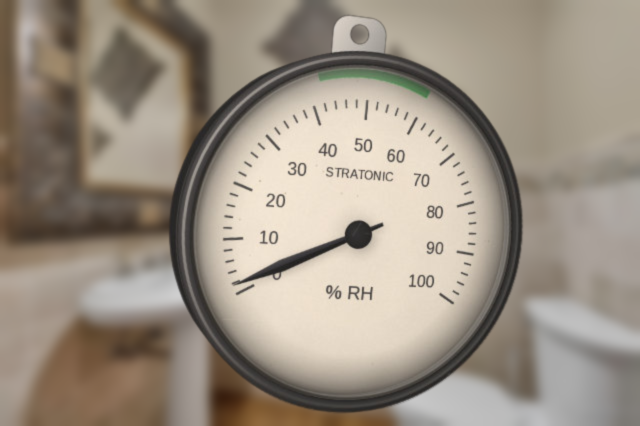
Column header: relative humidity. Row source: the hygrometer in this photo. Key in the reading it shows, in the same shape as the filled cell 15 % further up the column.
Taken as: 2 %
